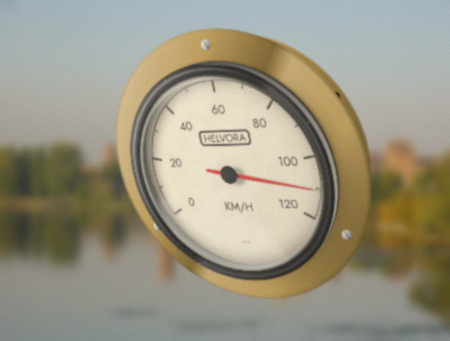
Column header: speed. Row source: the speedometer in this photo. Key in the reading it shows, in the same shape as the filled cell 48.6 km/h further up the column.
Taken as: 110 km/h
